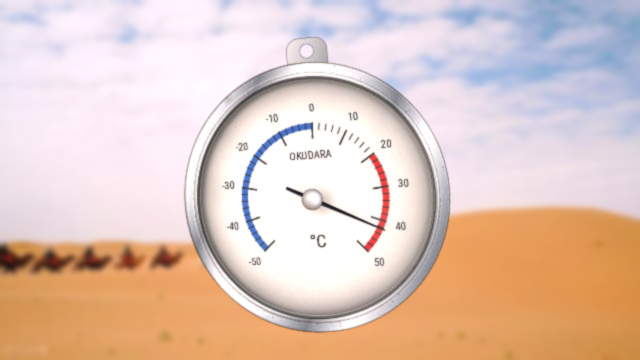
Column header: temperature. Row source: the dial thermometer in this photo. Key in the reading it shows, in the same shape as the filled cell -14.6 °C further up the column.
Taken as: 42 °C
